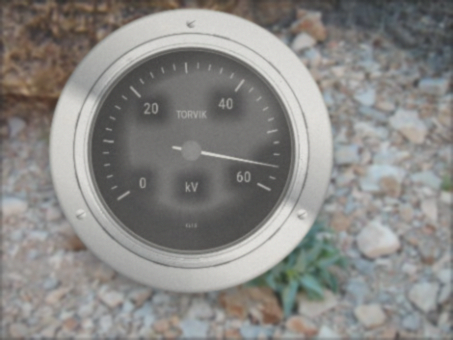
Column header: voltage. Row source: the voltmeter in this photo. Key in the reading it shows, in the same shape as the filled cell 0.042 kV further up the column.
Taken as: 56 kV
